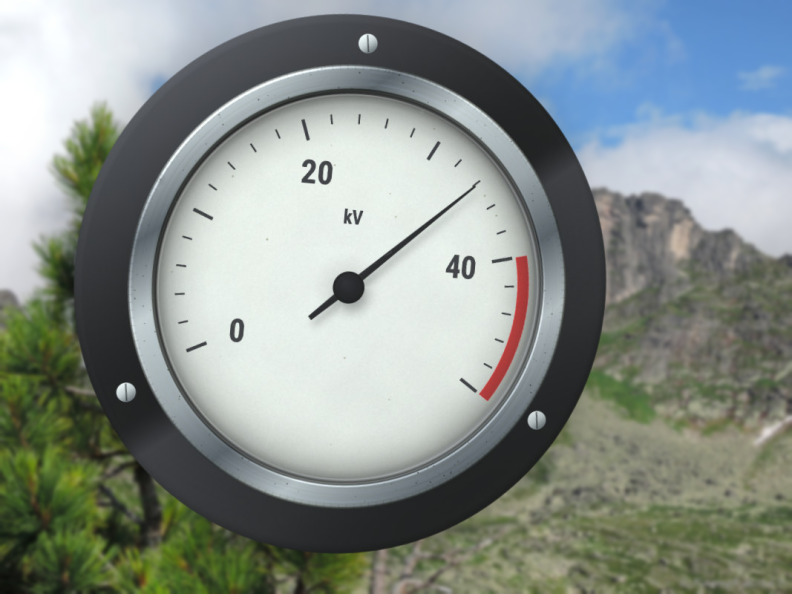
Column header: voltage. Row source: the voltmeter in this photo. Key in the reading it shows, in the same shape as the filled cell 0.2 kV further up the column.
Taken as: 34 kV
